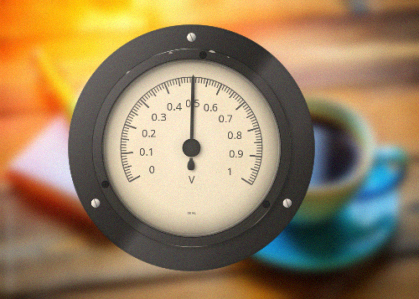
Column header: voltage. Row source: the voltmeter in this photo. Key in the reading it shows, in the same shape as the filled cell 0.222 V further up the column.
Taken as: 0.5 V
